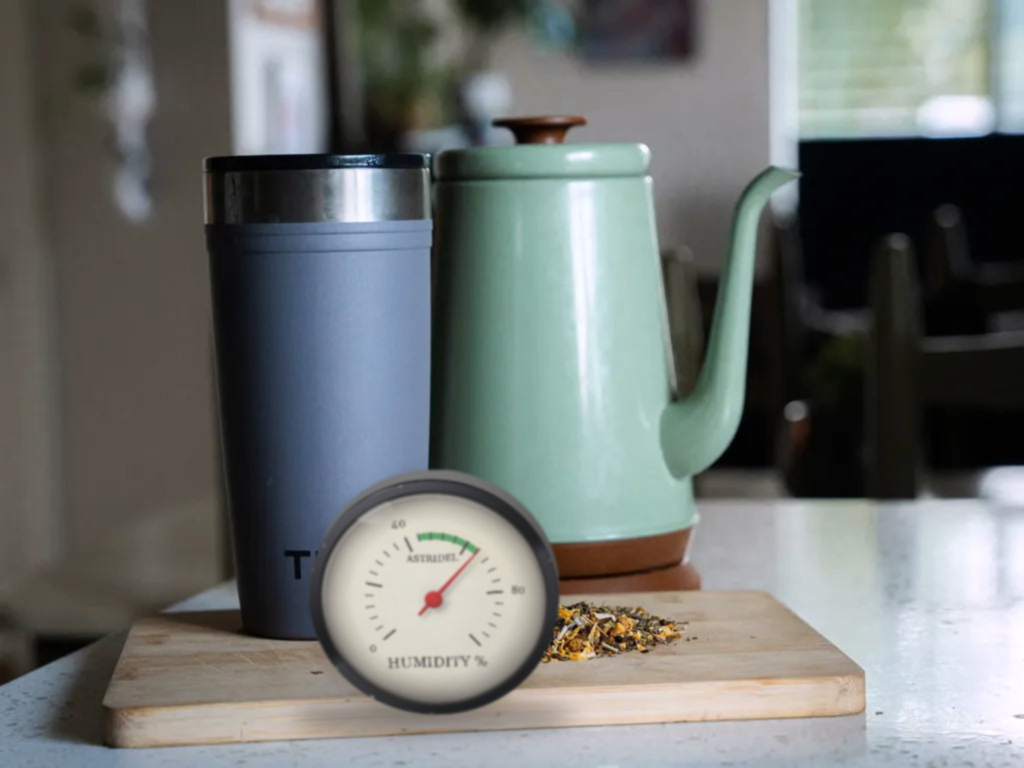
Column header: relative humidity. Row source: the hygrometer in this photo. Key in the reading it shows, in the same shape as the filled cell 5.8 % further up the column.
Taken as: 64 %
